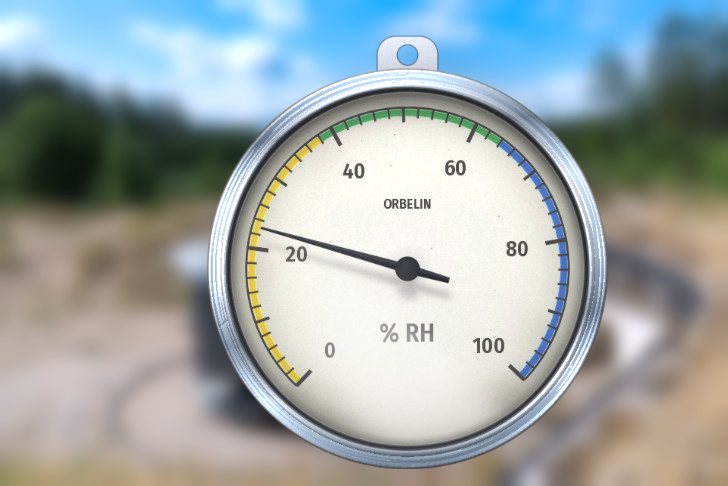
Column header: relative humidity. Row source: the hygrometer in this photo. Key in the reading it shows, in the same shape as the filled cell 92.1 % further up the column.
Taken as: 23 %
